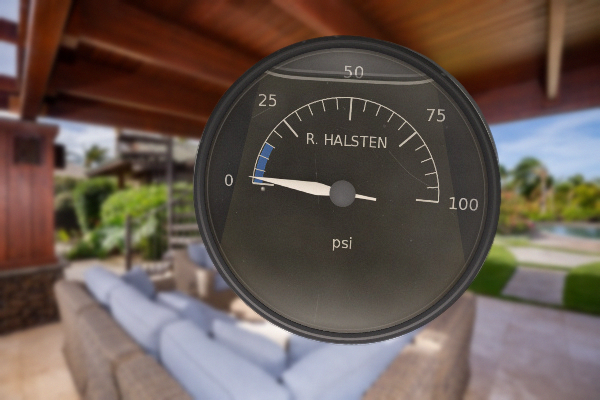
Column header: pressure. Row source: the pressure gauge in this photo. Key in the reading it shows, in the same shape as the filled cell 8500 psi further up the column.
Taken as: 2.5 psi
